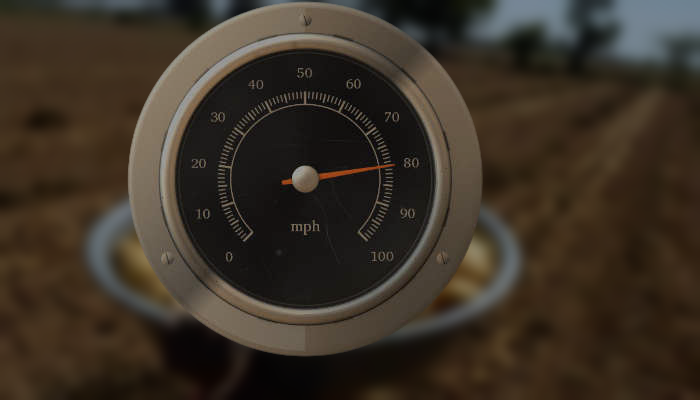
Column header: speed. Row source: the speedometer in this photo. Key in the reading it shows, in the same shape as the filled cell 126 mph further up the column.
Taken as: 80 mph
